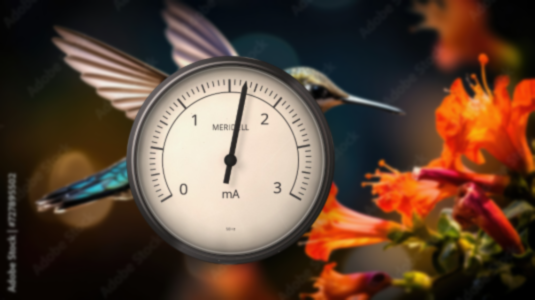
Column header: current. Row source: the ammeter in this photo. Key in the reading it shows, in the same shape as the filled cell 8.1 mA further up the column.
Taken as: 1.65 mA
